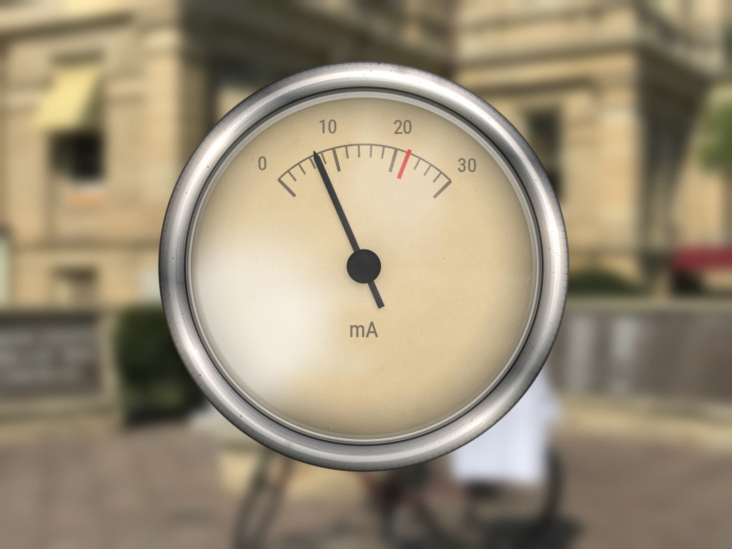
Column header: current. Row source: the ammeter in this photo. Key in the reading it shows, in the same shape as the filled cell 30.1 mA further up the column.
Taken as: 7 mA
